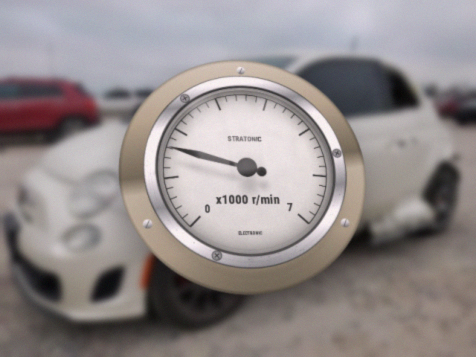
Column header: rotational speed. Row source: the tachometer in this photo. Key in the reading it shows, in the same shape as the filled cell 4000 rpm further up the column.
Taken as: 1600 rpm
